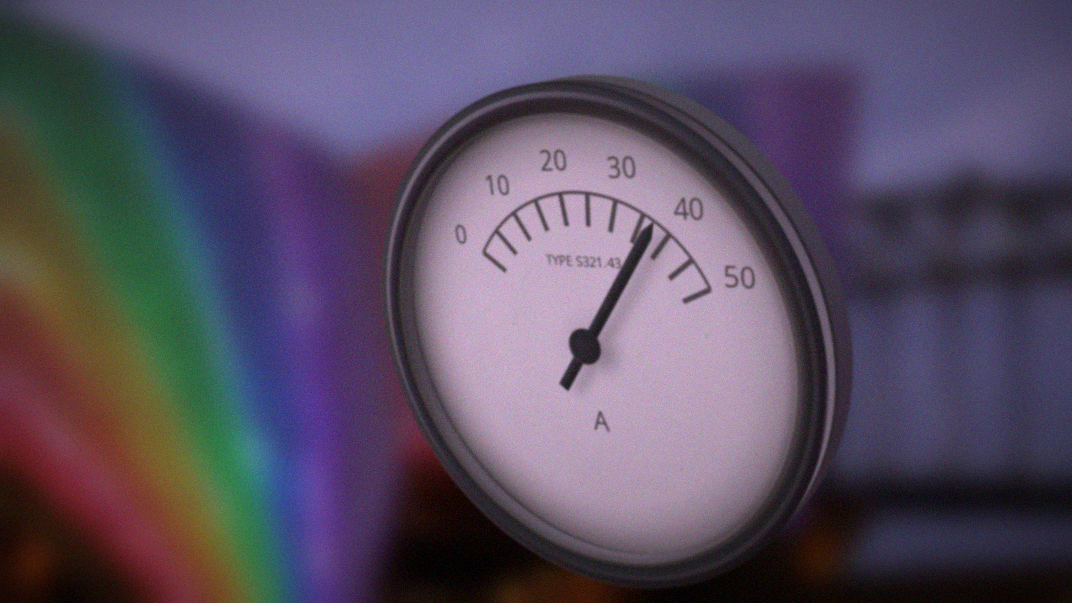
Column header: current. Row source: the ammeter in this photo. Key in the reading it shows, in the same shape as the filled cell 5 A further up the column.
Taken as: 37.5 A
